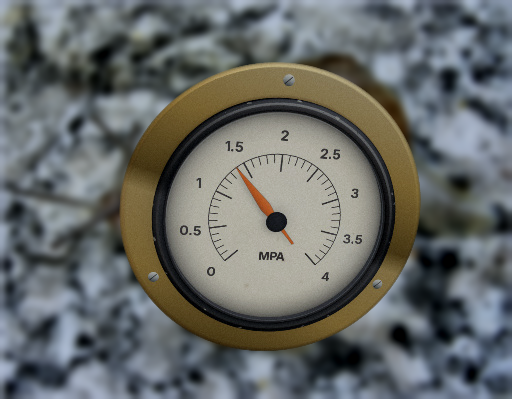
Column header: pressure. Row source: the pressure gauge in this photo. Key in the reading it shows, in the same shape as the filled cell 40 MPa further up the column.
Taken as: 1.4 MPa
